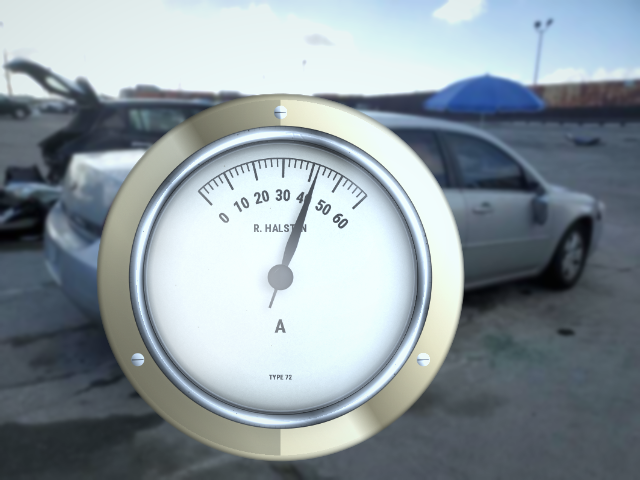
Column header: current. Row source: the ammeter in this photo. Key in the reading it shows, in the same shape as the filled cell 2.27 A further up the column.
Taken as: 42 A
